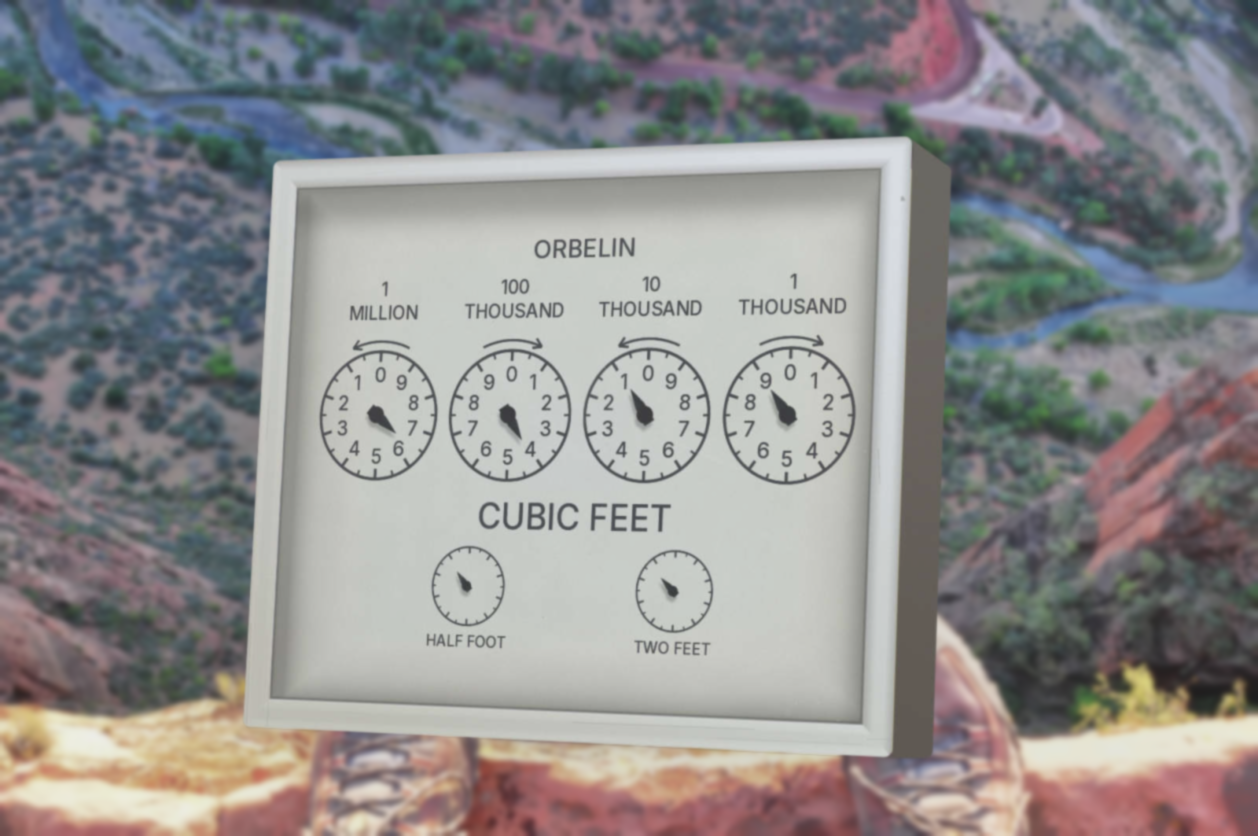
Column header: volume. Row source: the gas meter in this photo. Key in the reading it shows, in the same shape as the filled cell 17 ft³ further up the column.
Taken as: 640900 ft³
